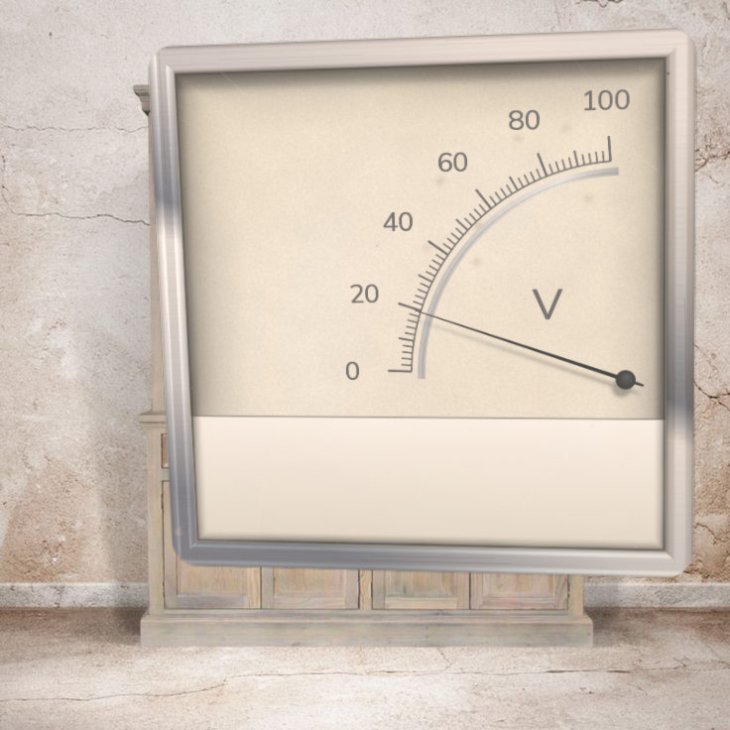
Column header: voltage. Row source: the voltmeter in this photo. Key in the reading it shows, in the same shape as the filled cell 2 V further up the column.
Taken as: 20 V
